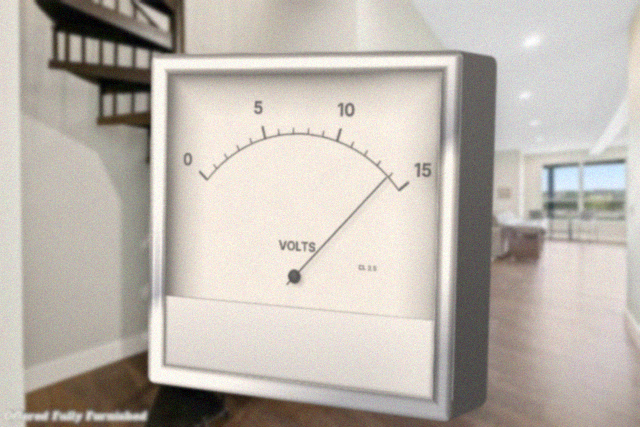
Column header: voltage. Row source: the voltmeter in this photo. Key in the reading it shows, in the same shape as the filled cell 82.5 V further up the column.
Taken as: 14 V
